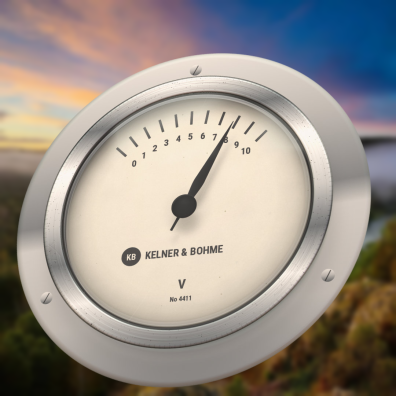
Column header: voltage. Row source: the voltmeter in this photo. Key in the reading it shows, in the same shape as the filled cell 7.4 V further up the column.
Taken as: 8 V
